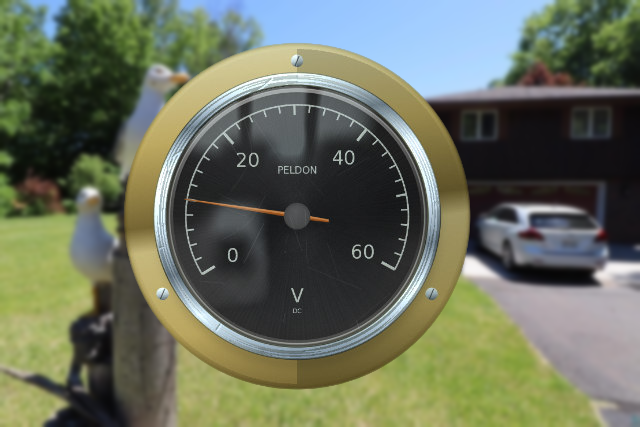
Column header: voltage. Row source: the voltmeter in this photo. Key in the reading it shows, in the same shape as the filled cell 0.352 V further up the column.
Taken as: 10 V
